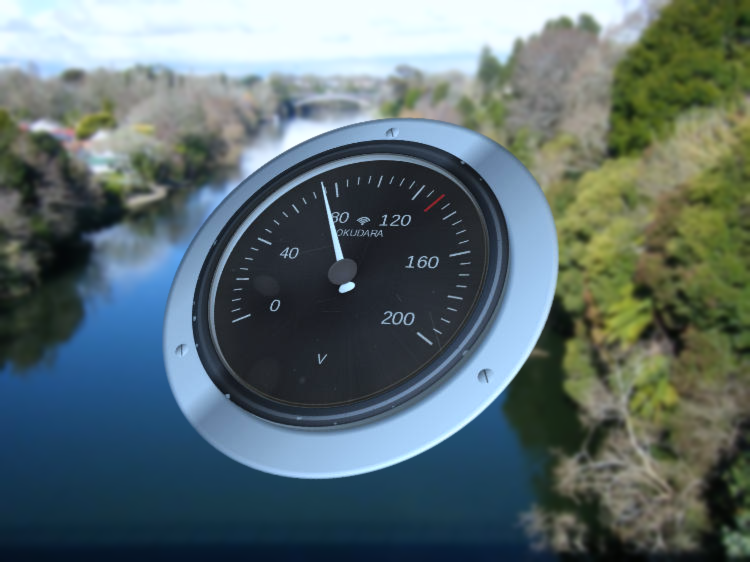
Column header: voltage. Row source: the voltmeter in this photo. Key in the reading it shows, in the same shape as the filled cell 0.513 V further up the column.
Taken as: 75 V
